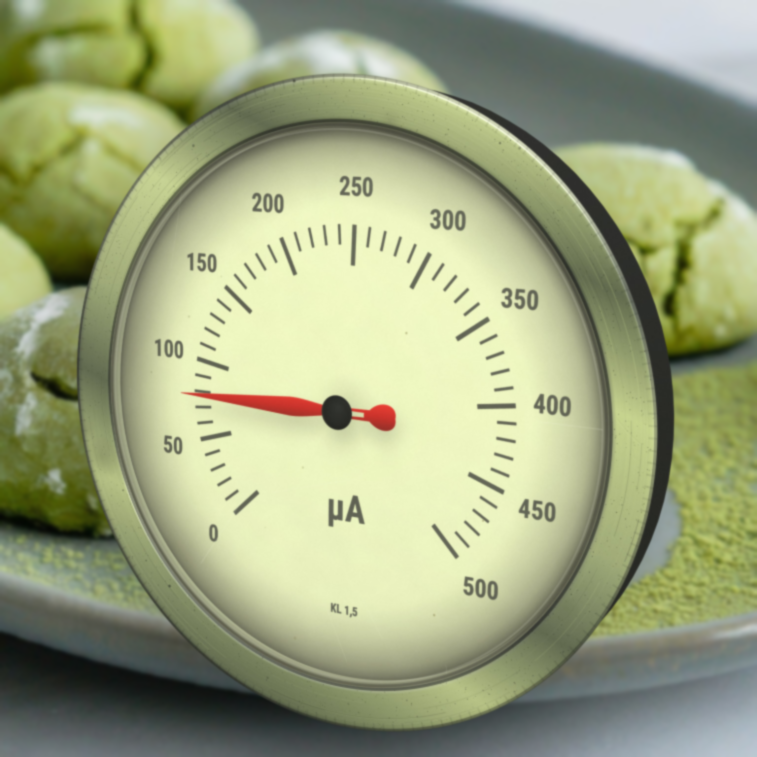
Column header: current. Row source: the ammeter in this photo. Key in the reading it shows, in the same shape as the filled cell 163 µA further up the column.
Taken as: 80 µA
